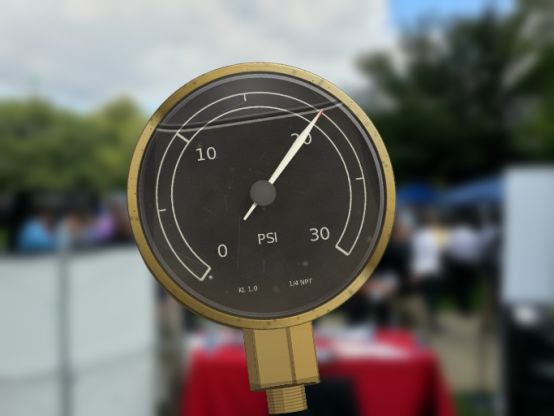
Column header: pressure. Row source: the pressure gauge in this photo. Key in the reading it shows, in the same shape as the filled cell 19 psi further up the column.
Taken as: 20 psi
